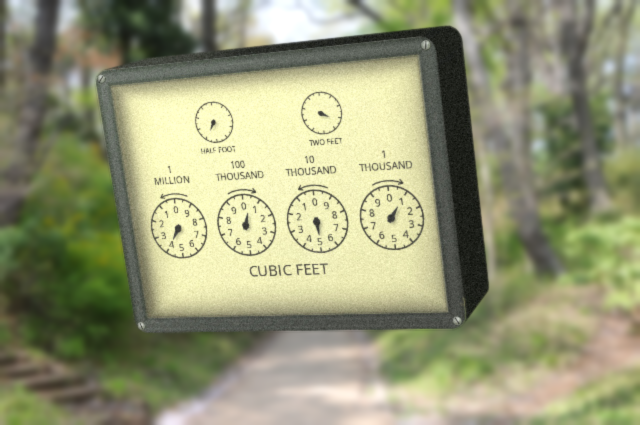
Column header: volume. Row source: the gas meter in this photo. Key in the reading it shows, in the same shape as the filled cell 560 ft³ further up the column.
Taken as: 405100 ft³
